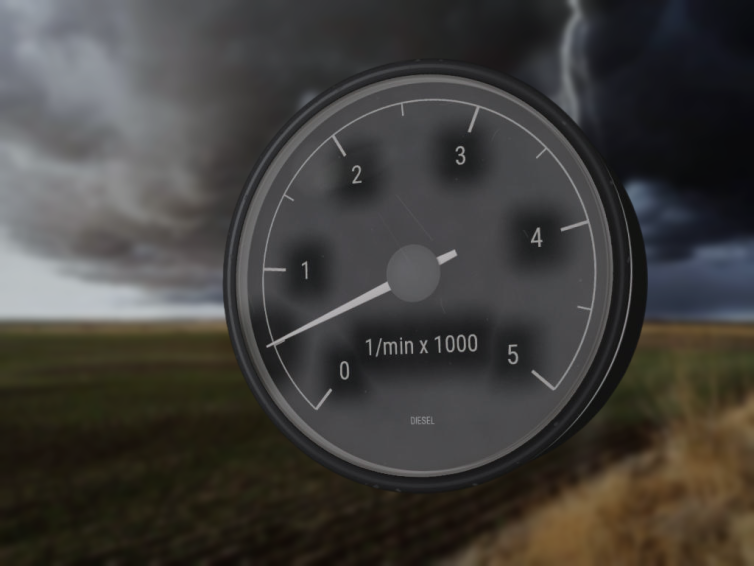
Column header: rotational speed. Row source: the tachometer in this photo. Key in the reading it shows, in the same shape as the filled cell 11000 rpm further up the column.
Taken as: 500 rpm
